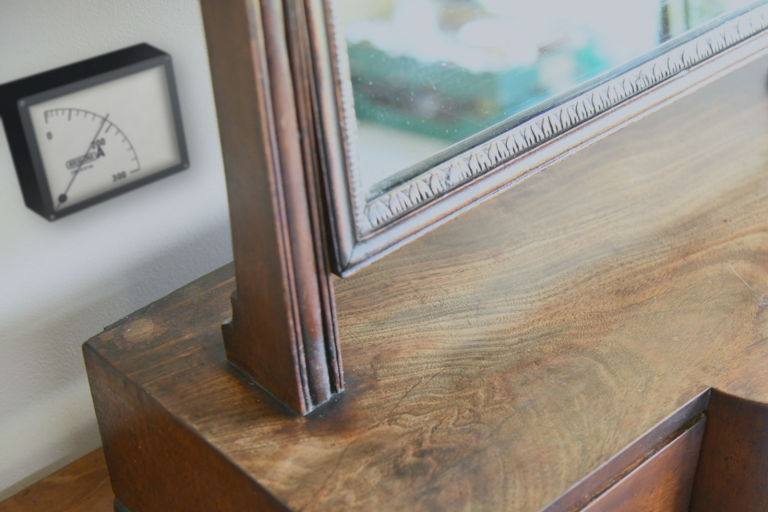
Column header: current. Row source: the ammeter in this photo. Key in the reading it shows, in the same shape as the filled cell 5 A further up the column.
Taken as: 180 A
